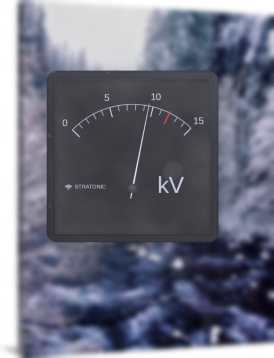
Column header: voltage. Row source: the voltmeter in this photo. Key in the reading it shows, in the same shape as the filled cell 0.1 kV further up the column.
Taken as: 9.5 kV
